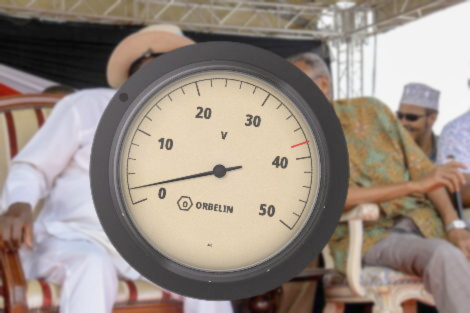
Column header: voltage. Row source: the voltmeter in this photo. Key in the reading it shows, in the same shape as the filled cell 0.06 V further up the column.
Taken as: 2 V
